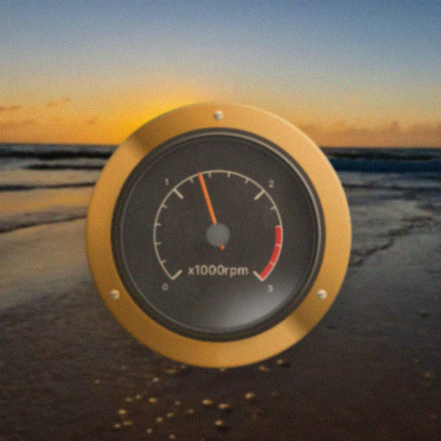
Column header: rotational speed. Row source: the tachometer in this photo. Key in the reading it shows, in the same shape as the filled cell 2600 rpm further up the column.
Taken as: 1300 rpm
